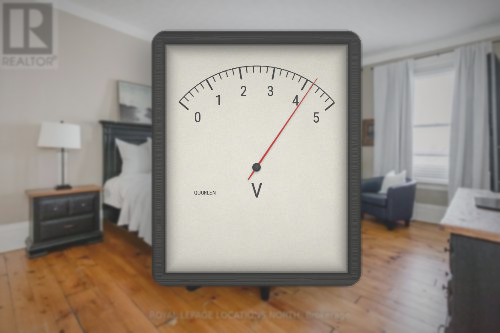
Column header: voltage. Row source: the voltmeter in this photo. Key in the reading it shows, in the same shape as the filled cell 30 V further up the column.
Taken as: 4.2 V
